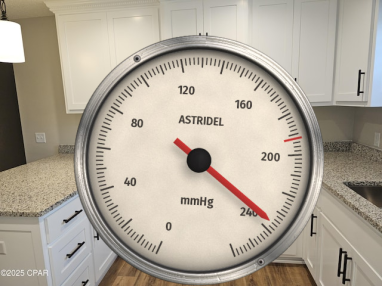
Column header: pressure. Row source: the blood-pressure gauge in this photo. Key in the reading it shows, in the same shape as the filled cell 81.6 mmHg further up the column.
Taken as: 236 mmHg
